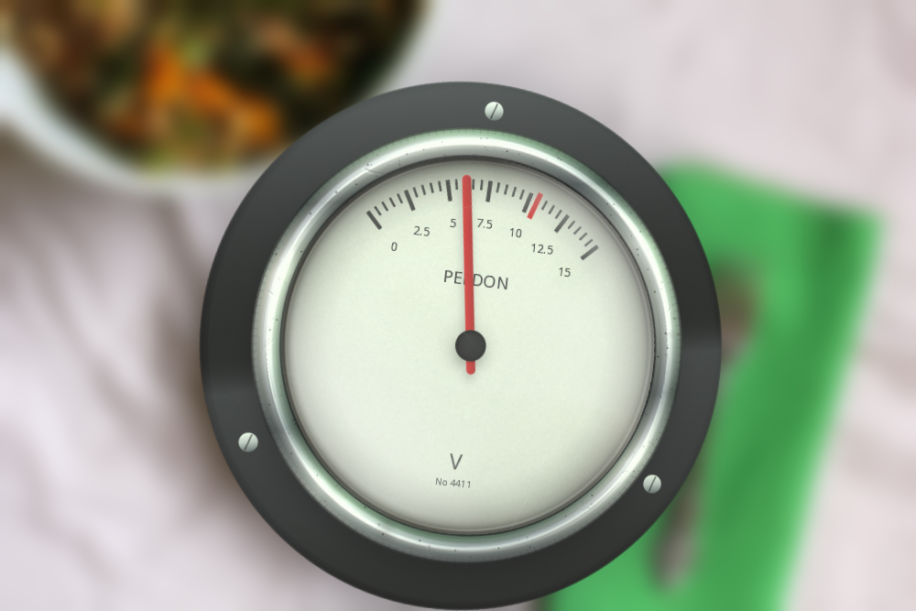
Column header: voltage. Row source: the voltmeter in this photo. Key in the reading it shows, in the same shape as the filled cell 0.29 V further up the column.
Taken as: 6 V
